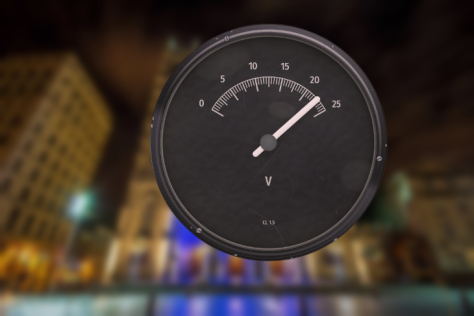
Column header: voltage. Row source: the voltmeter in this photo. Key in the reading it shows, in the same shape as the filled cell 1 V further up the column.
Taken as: 22.5 V
